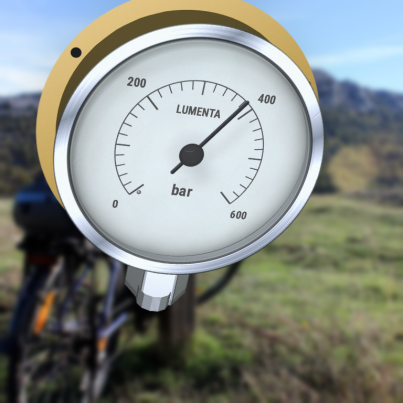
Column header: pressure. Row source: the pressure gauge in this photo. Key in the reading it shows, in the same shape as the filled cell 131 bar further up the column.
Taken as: 380 bar
